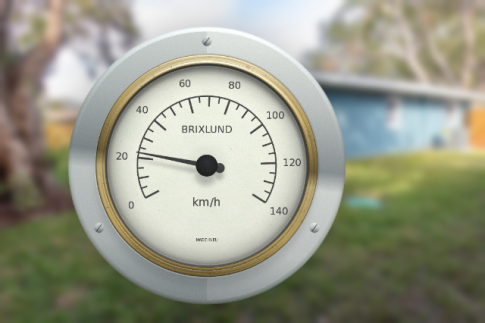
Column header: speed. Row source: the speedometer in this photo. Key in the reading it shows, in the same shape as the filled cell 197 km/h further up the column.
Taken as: 22.5 km/h
